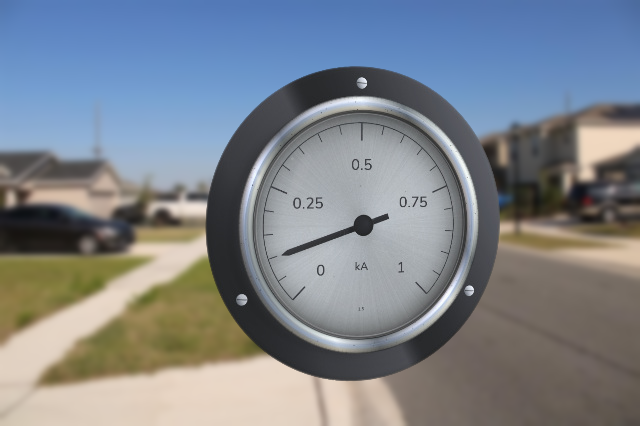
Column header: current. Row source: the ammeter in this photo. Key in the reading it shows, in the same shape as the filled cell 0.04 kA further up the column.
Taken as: 0.1 kA
